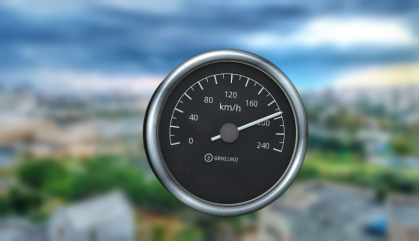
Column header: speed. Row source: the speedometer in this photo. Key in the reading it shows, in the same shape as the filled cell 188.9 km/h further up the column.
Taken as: 195 km/h
